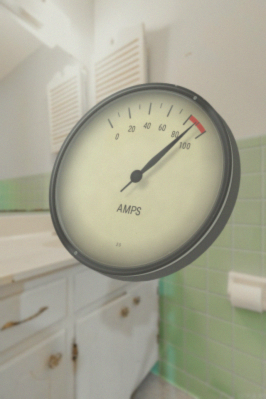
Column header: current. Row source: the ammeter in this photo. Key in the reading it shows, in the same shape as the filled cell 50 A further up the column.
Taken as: 90 A
